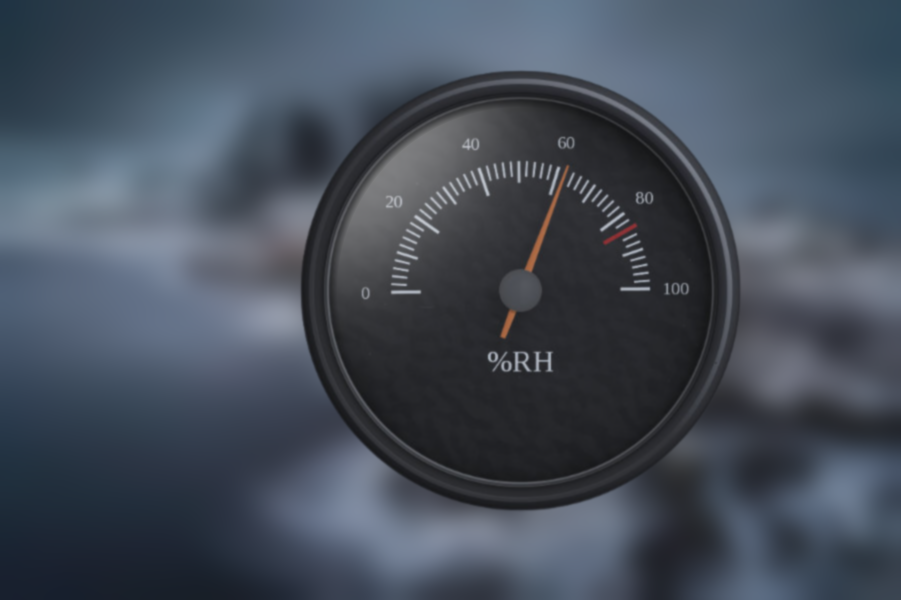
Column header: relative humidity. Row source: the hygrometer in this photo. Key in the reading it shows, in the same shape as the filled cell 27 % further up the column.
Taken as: 62 %
